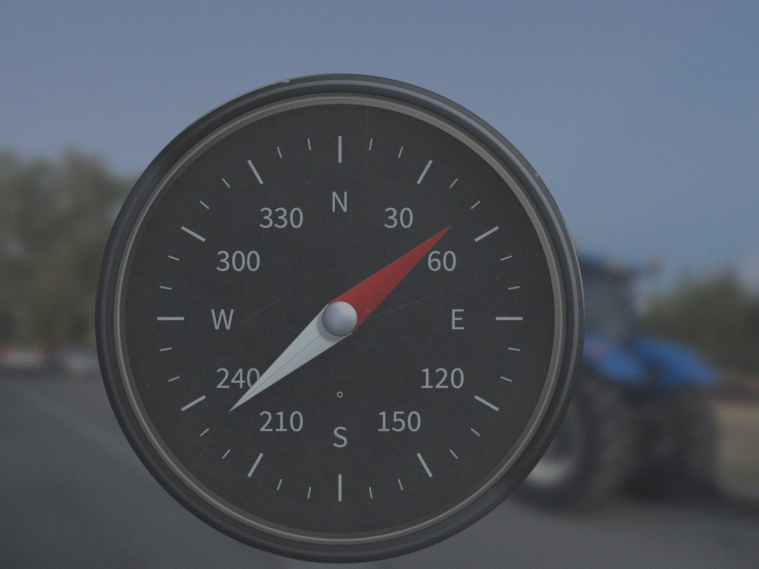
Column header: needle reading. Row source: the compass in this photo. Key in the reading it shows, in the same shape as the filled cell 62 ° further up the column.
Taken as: 50 °
